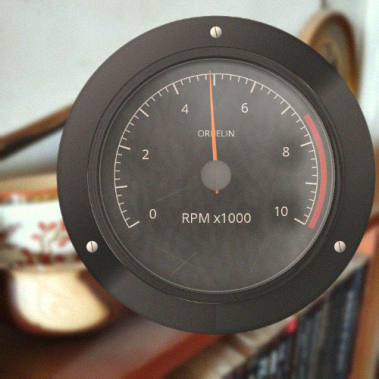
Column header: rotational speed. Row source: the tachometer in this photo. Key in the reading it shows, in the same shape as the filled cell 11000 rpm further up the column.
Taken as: 4900 rpm
